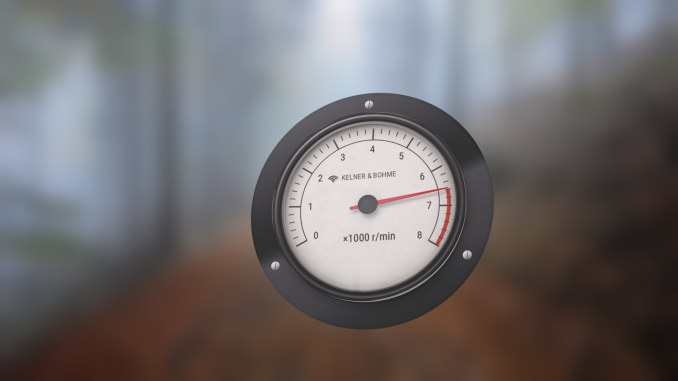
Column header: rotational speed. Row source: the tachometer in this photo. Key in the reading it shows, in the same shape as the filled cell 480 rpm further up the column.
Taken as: 6600 rpm
